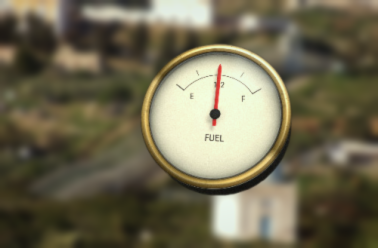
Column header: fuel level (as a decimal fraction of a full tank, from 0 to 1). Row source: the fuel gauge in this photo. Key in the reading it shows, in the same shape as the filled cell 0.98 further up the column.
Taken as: 0.5
